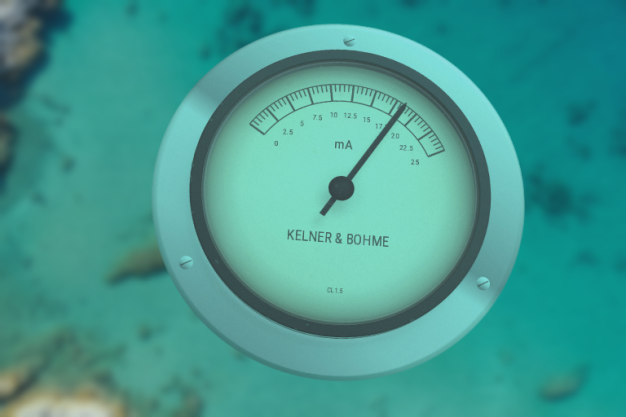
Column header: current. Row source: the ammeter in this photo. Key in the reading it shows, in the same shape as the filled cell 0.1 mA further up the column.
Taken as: 18.5 mA
